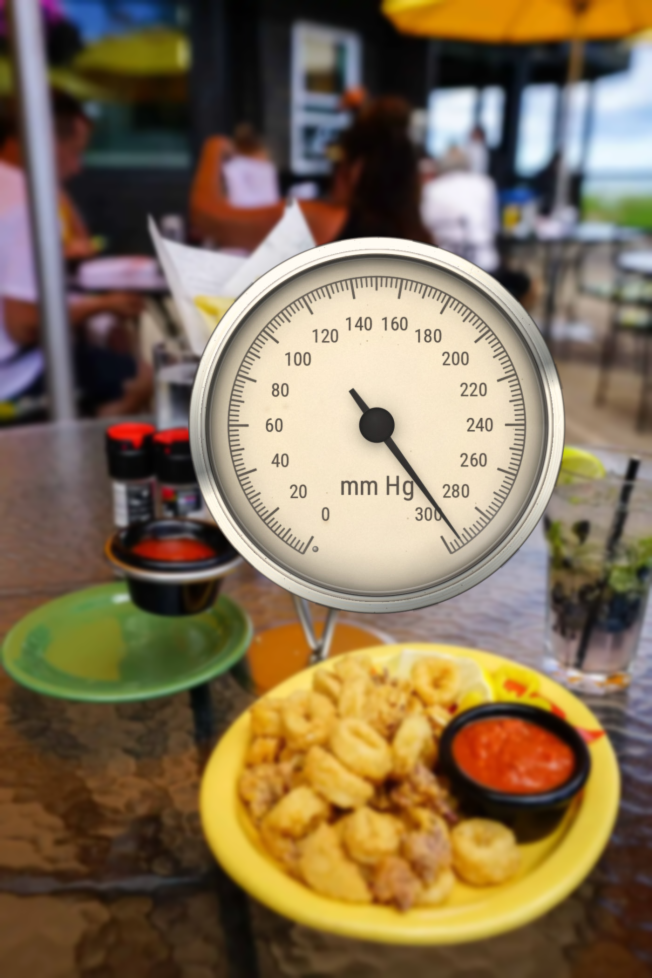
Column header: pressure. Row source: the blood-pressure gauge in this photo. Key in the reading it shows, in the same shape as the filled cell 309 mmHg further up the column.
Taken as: 294 mmHg
